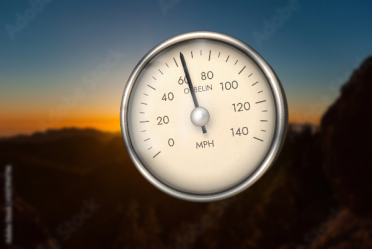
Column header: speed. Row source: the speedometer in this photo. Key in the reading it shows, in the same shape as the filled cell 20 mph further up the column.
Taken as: 65 mph
